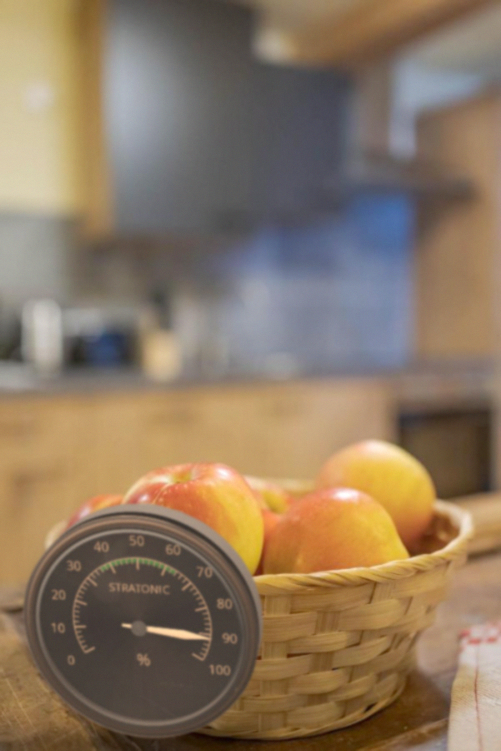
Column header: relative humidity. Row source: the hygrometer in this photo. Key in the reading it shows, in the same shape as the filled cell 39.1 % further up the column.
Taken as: 90 %
